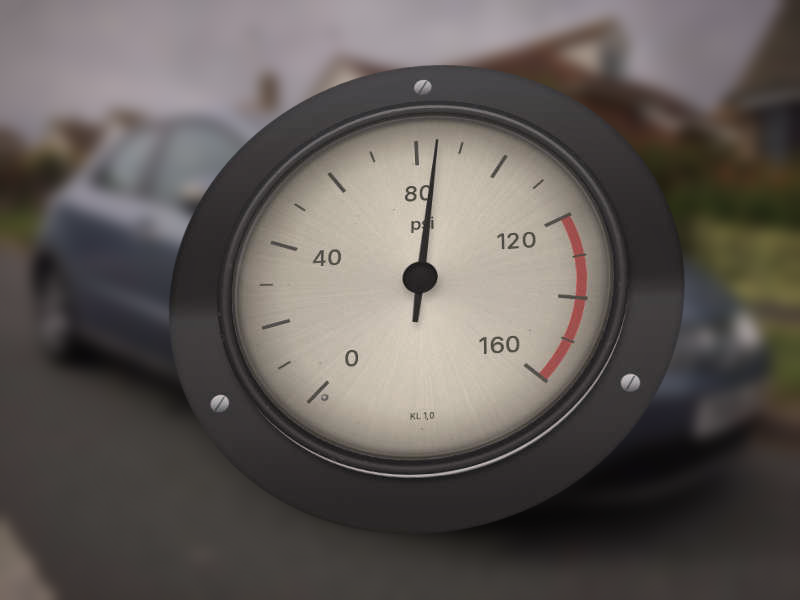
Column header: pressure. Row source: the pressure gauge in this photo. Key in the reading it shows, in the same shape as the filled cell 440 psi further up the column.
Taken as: 85 psi
